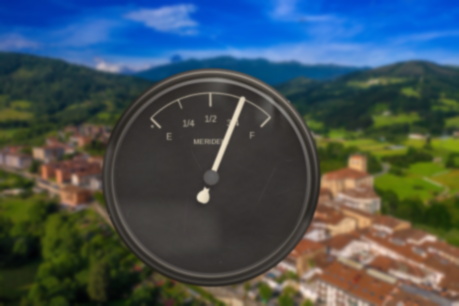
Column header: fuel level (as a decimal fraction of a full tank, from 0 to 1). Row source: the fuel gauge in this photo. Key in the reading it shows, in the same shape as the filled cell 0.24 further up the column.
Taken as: 0.75
